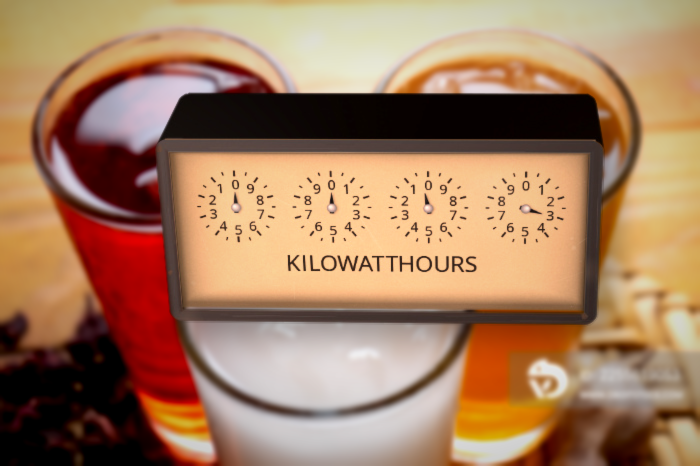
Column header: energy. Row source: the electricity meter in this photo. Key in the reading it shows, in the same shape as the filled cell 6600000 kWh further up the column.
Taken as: 3 kWh
